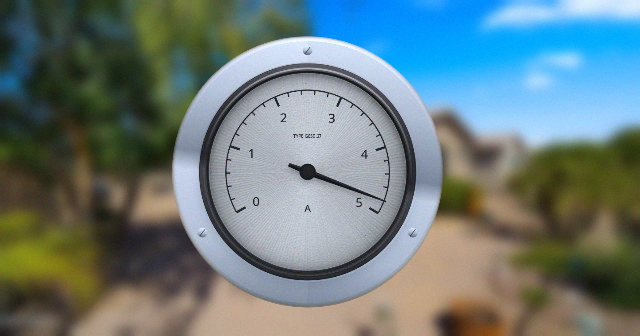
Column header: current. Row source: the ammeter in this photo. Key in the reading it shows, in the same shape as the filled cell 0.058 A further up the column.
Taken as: 4.8 A
